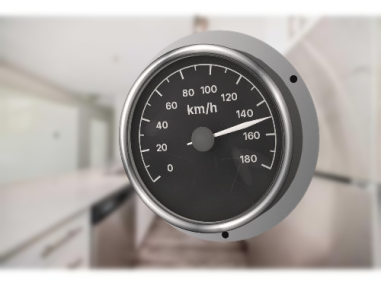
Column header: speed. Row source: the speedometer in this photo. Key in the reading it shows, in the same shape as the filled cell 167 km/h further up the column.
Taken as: 150 km/h
